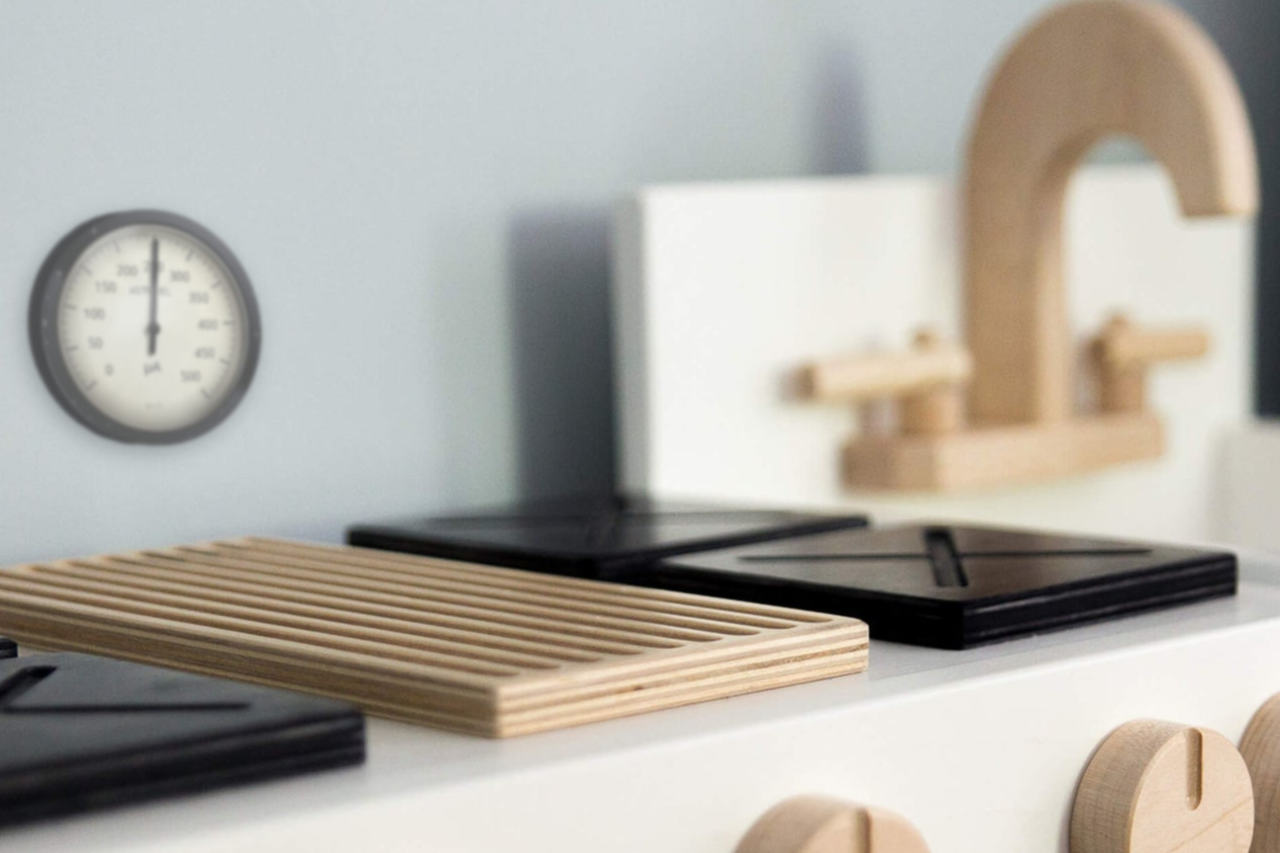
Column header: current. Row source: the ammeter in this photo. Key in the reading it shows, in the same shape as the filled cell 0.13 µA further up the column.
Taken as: 250 µA
